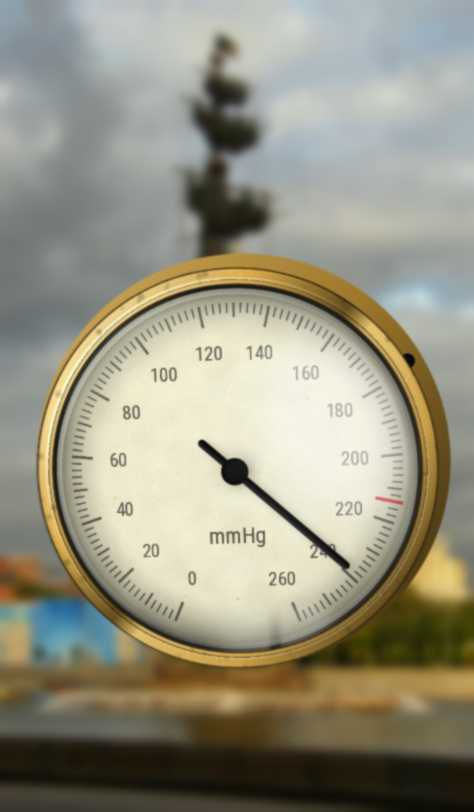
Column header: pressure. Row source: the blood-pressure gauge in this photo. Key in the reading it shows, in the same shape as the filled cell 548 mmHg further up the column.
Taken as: 238 mmHg
